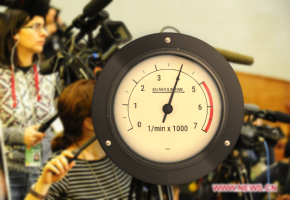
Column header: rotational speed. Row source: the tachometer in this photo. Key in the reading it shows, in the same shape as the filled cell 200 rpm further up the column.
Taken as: 4000 rpm
